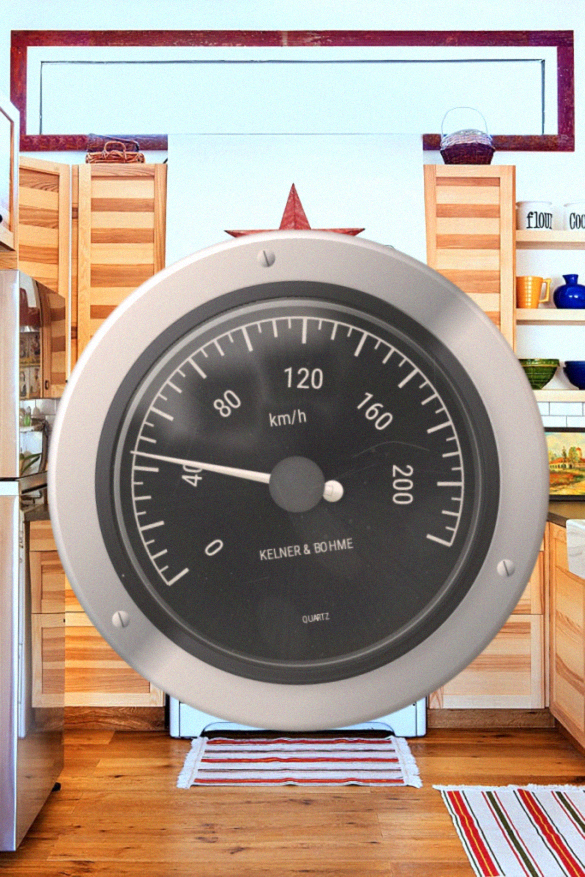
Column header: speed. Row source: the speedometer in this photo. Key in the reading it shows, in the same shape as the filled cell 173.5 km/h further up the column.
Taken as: 45 km/h
